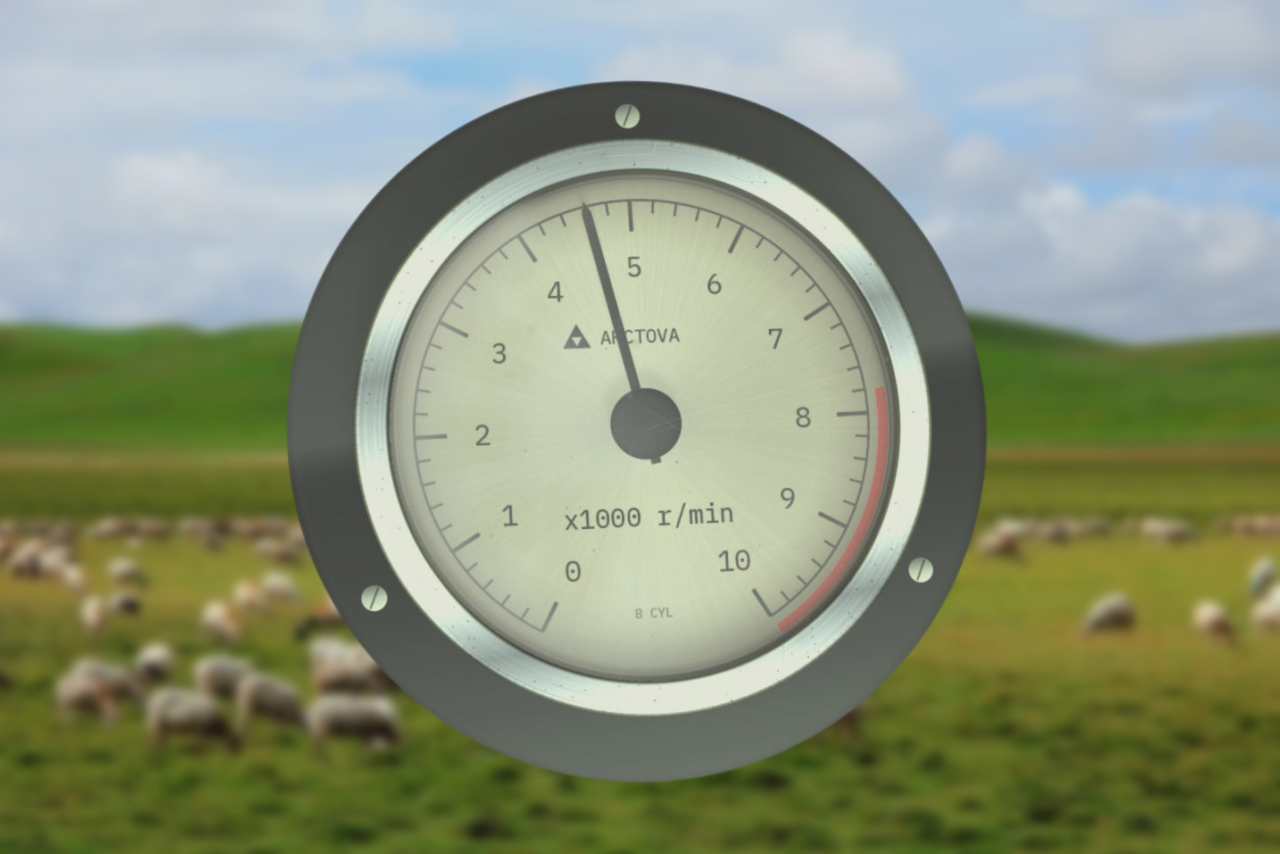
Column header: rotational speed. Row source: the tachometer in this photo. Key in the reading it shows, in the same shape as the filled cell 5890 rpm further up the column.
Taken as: 4600 rpm
